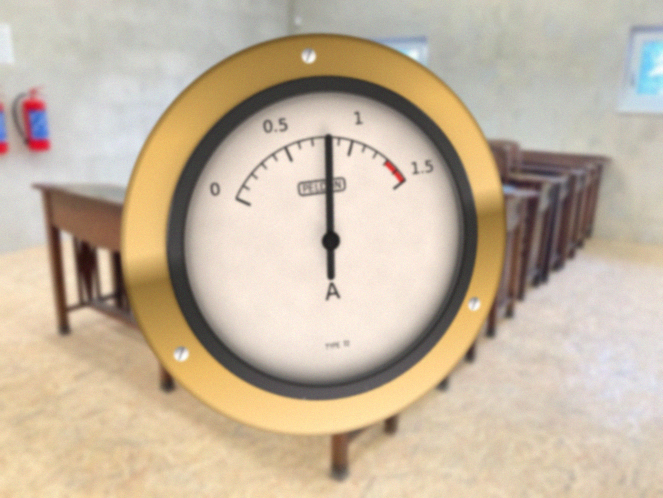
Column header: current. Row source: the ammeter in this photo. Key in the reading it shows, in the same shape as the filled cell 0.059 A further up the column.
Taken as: 0.8 A
